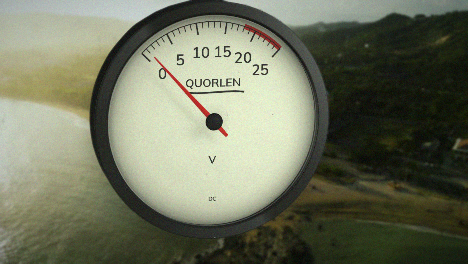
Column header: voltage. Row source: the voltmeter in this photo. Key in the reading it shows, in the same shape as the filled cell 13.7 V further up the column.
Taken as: 1 V
